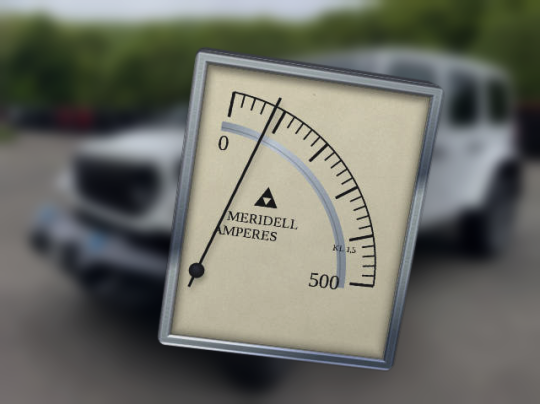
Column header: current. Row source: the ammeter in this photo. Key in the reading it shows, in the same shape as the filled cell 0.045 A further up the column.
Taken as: 80 A
